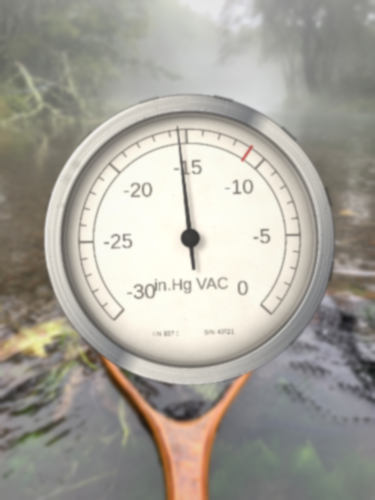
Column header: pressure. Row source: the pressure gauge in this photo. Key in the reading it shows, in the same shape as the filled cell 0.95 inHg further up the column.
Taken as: -15.5 inHg
